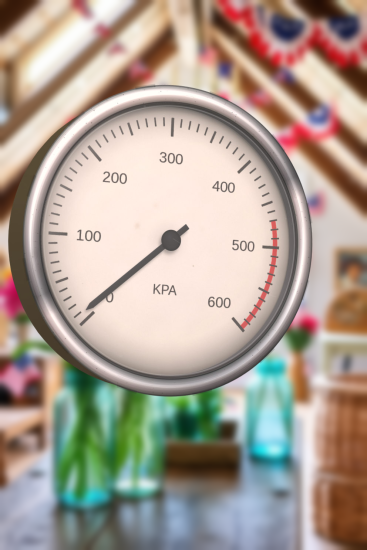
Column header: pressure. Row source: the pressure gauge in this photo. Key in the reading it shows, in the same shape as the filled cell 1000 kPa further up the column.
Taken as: 10 kPa
